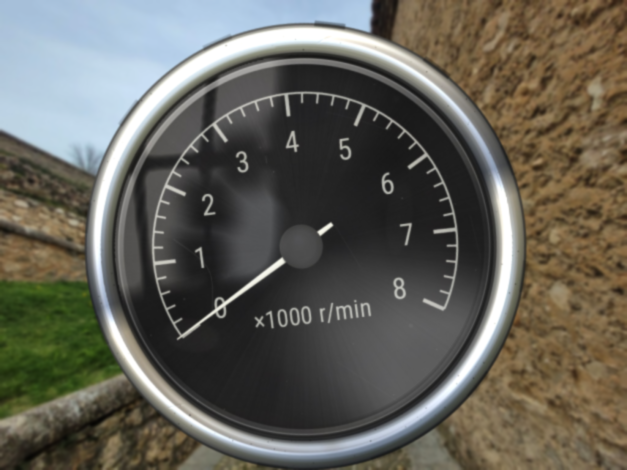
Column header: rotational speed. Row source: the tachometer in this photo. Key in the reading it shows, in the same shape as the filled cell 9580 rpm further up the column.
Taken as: 0 rpm
